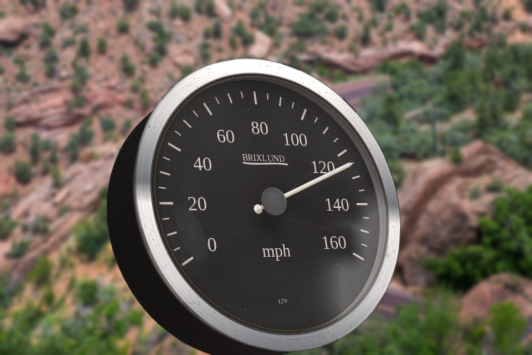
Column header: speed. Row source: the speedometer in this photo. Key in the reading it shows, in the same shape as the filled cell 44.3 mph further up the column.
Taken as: 125 mph
